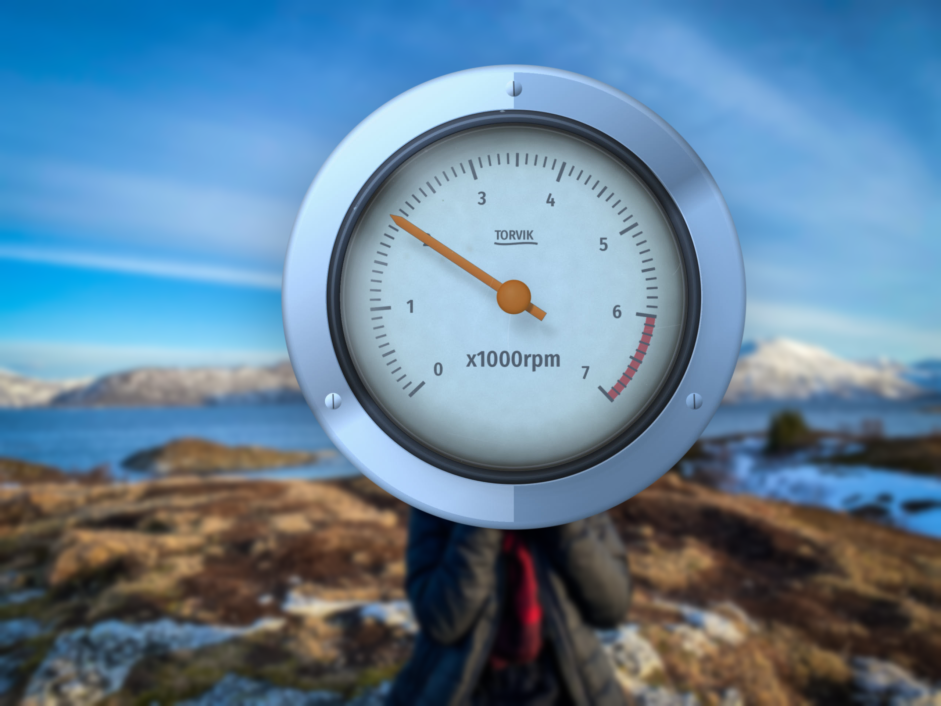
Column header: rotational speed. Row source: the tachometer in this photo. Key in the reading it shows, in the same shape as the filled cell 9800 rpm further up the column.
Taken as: 2000 rpm
